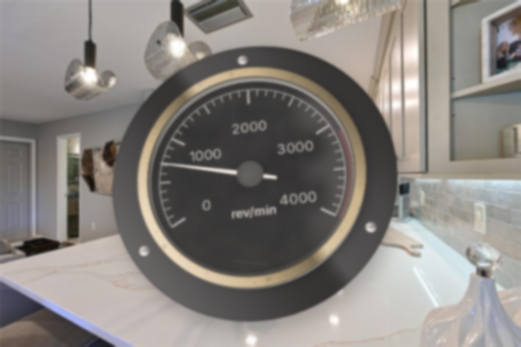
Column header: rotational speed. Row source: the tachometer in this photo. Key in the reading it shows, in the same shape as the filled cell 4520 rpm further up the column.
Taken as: 700 rpm
